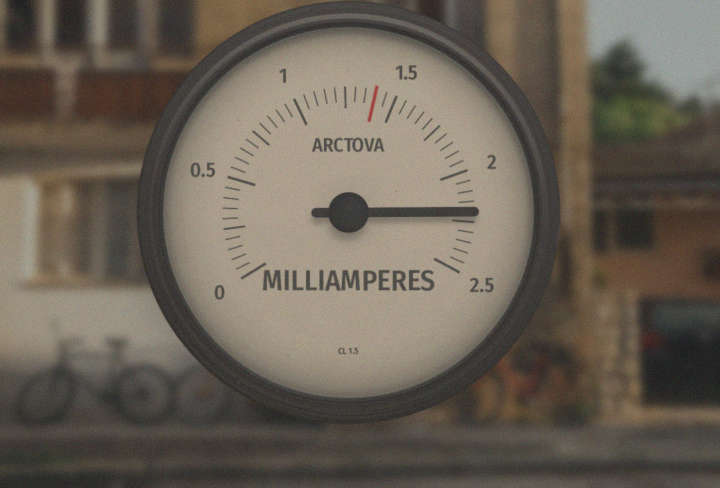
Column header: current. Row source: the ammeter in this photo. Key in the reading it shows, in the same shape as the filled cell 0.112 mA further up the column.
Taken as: 2.2 mA
